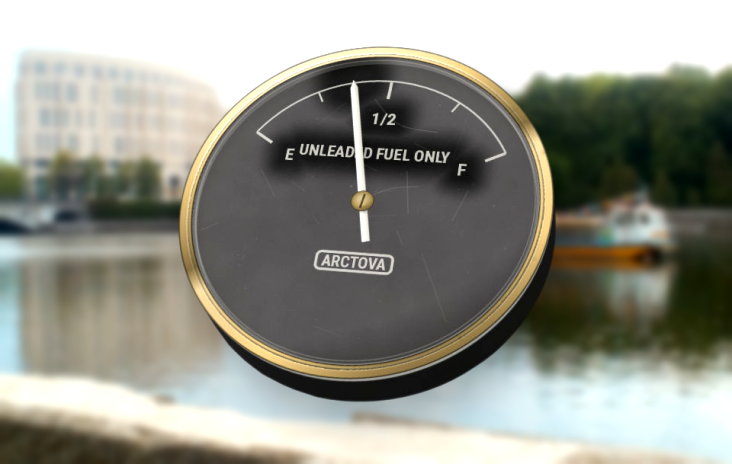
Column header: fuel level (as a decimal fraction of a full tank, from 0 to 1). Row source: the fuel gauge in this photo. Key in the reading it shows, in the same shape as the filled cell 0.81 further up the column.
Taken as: 0.375
